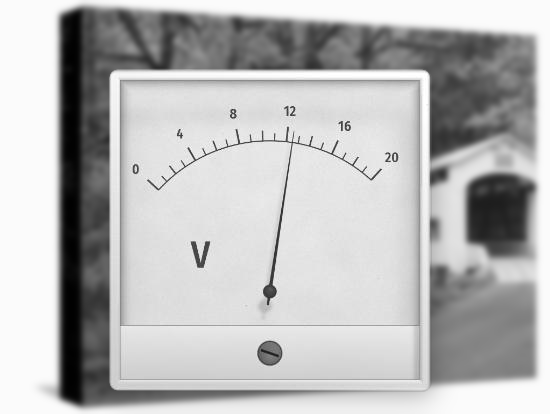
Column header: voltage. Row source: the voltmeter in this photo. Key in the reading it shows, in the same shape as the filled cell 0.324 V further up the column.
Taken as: 12.5 V
